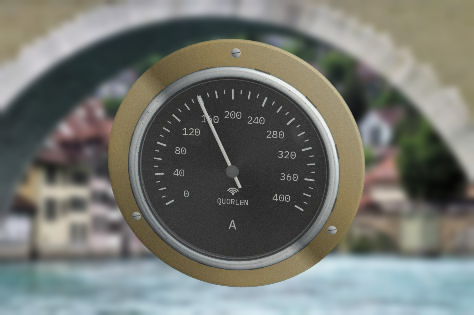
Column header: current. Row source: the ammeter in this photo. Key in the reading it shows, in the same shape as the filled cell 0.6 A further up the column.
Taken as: 160 A
